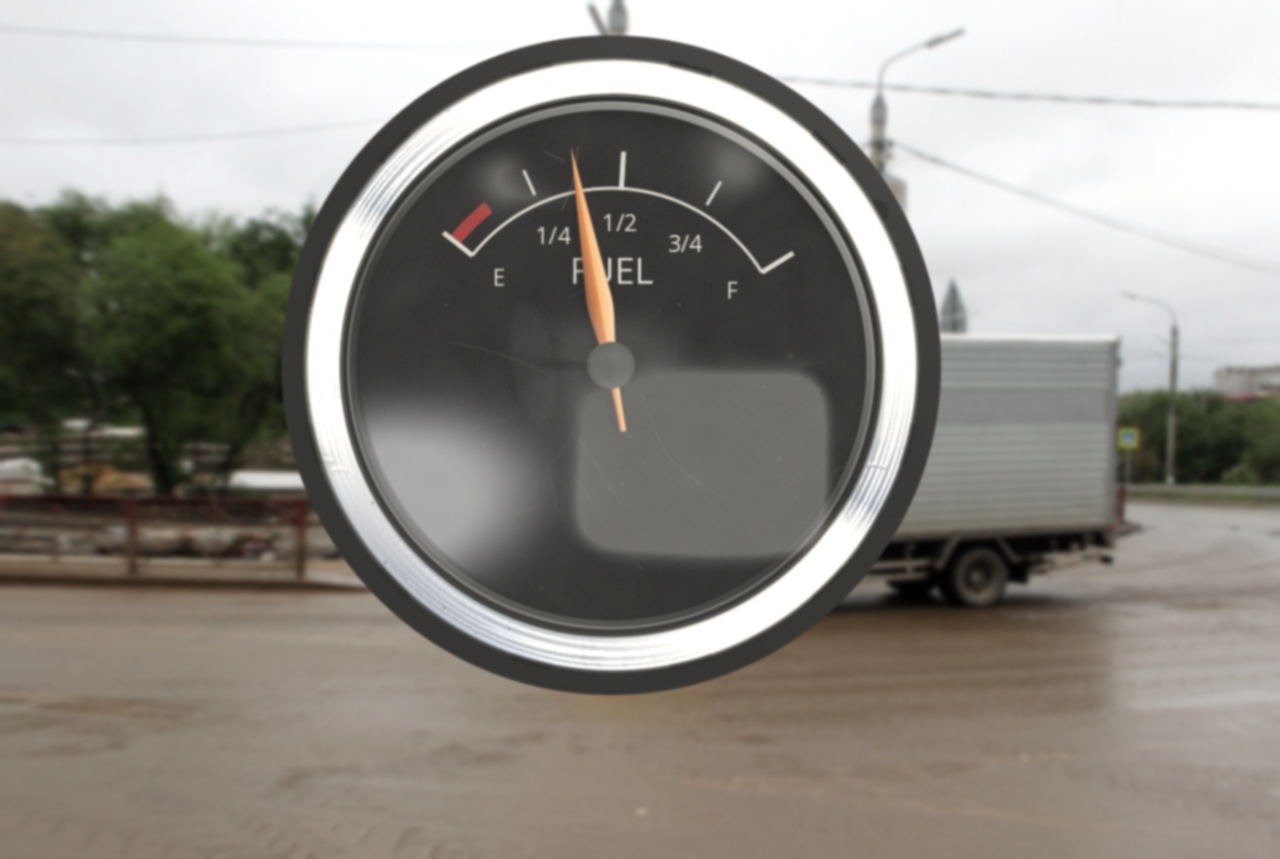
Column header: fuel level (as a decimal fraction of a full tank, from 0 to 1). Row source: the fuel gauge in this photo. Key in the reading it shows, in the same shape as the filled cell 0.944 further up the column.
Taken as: 0.375
